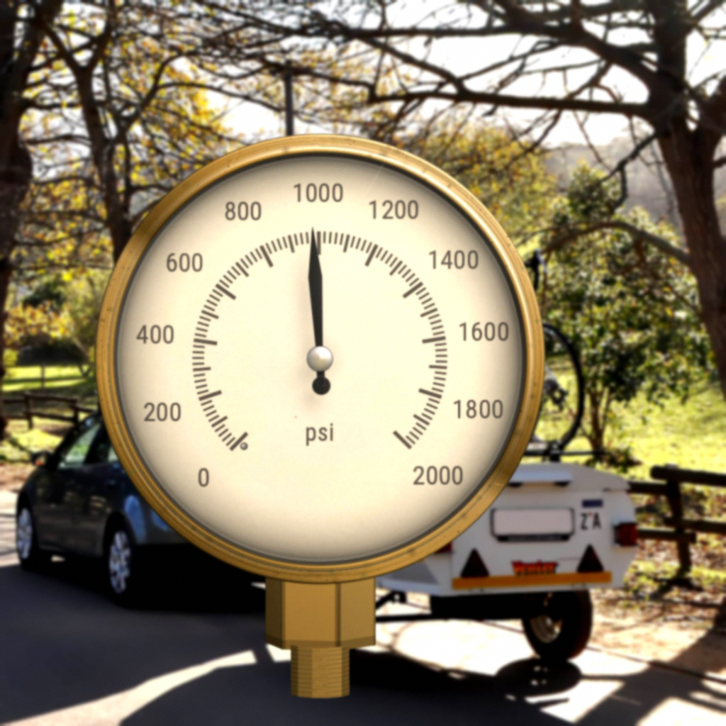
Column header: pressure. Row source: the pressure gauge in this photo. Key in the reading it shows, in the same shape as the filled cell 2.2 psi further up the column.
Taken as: 980 psi
